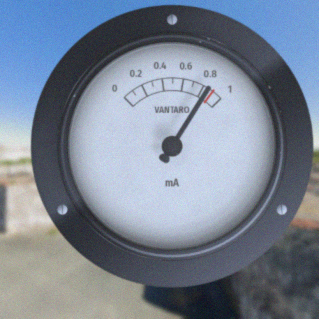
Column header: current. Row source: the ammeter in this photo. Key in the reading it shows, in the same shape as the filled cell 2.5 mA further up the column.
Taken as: 0.85 mA
